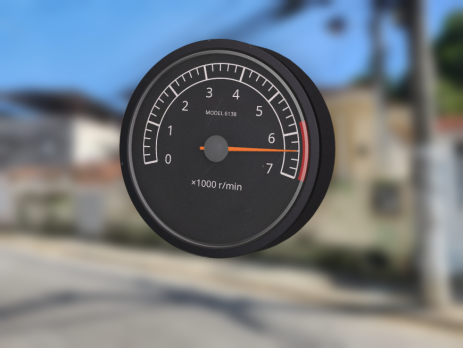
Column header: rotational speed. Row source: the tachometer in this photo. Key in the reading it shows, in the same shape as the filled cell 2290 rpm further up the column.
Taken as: 6400 rpm
